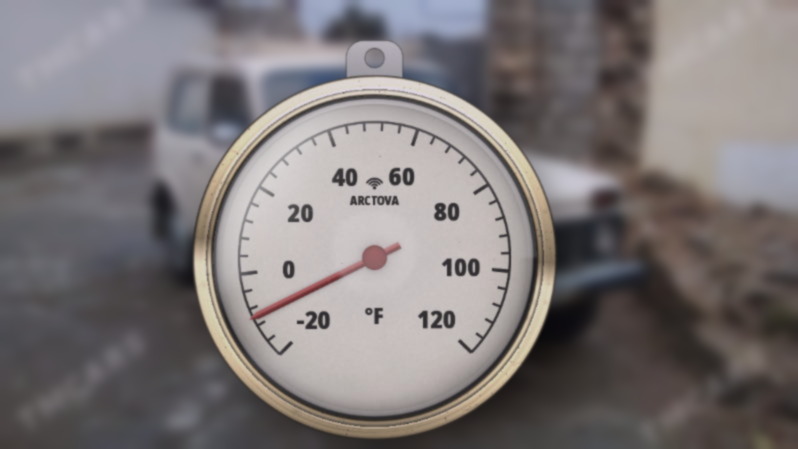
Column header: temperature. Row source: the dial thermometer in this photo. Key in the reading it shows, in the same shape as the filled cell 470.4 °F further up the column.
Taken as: -10 °F
